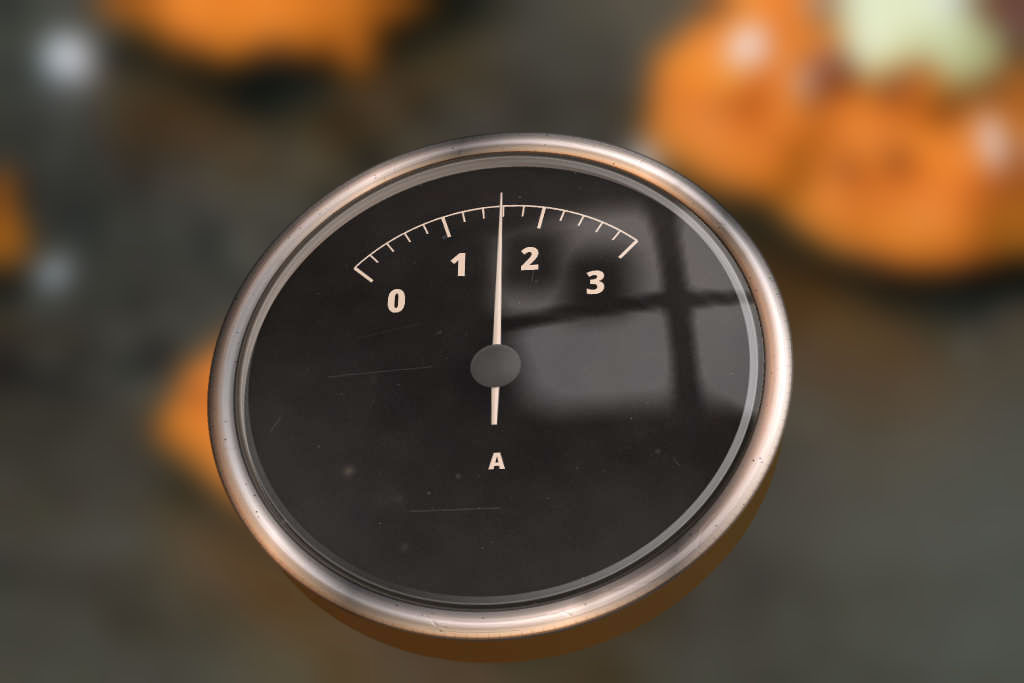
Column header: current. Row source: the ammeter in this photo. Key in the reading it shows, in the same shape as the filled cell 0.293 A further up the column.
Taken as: 1.6 A
